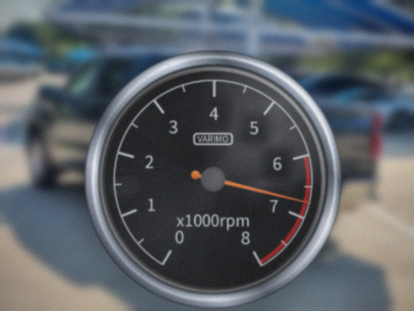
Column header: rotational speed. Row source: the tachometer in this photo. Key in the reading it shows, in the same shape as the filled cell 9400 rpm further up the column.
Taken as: 6750 rpm
